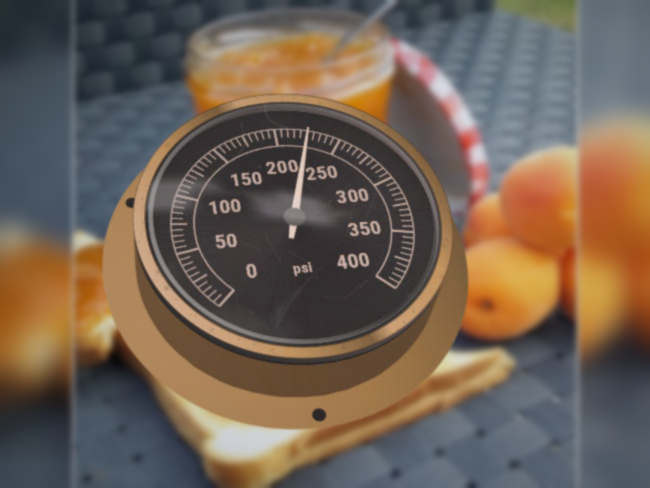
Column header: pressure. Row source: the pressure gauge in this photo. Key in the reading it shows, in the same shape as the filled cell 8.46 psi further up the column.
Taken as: 225 psi
